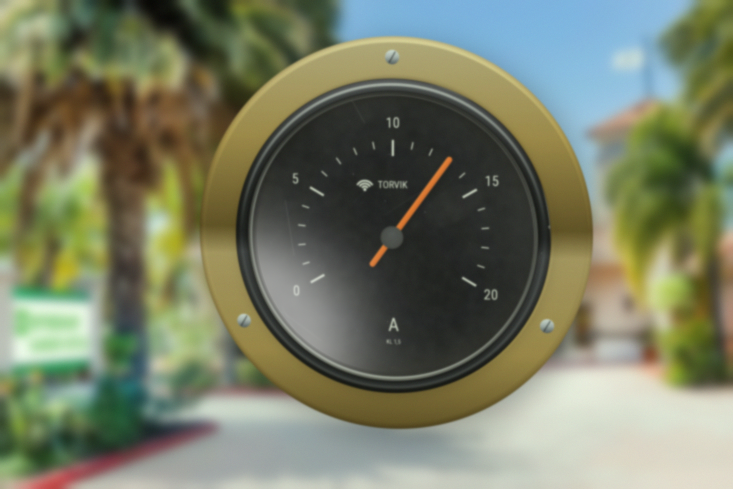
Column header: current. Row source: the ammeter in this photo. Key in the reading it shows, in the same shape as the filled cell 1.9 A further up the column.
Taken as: 13 A
